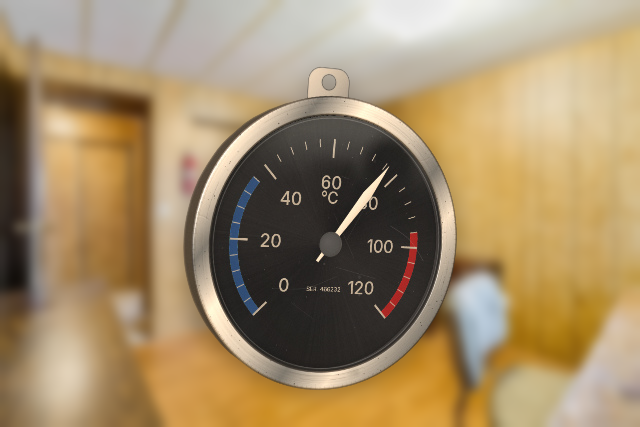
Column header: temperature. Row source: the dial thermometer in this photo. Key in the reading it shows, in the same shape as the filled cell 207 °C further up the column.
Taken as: 76 °C
